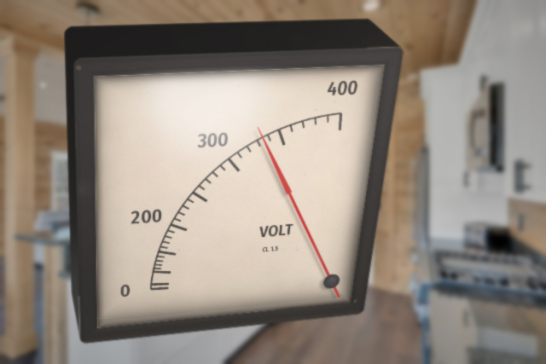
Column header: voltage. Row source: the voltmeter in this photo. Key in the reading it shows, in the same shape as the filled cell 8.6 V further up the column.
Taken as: 335 V
